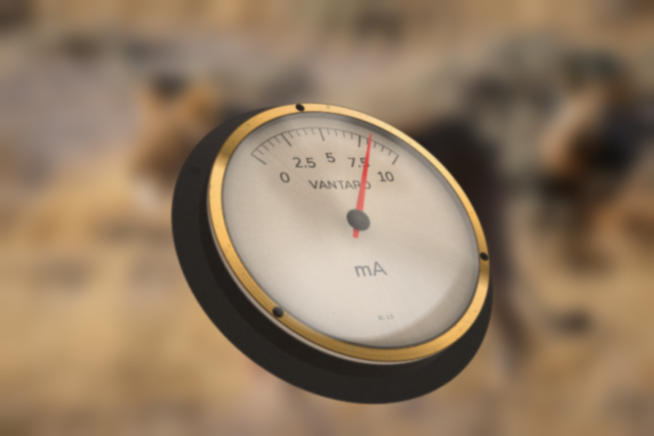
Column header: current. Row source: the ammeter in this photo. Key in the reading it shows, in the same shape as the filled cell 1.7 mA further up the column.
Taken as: 8 mA
